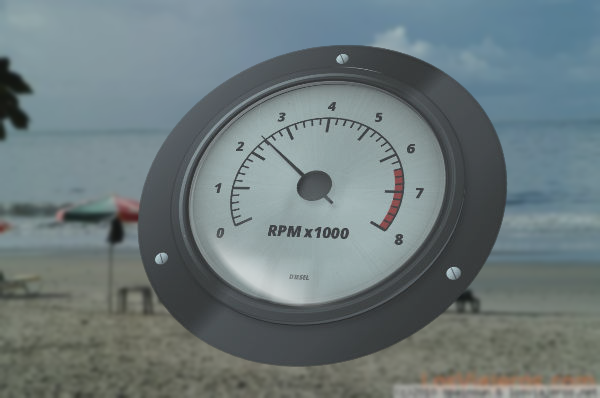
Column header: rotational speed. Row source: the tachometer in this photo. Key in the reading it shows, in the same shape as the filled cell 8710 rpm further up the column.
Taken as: 2400 rpm
